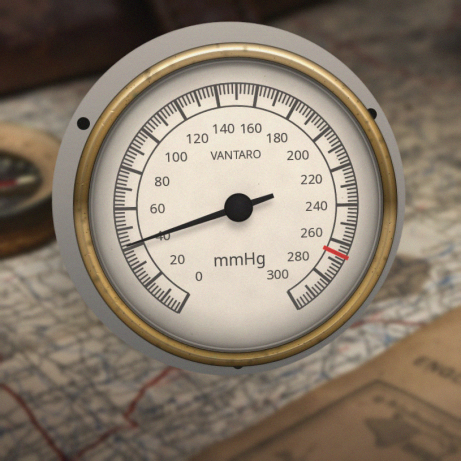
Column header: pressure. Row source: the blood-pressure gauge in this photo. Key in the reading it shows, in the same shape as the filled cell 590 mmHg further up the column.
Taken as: 42 mmHg
